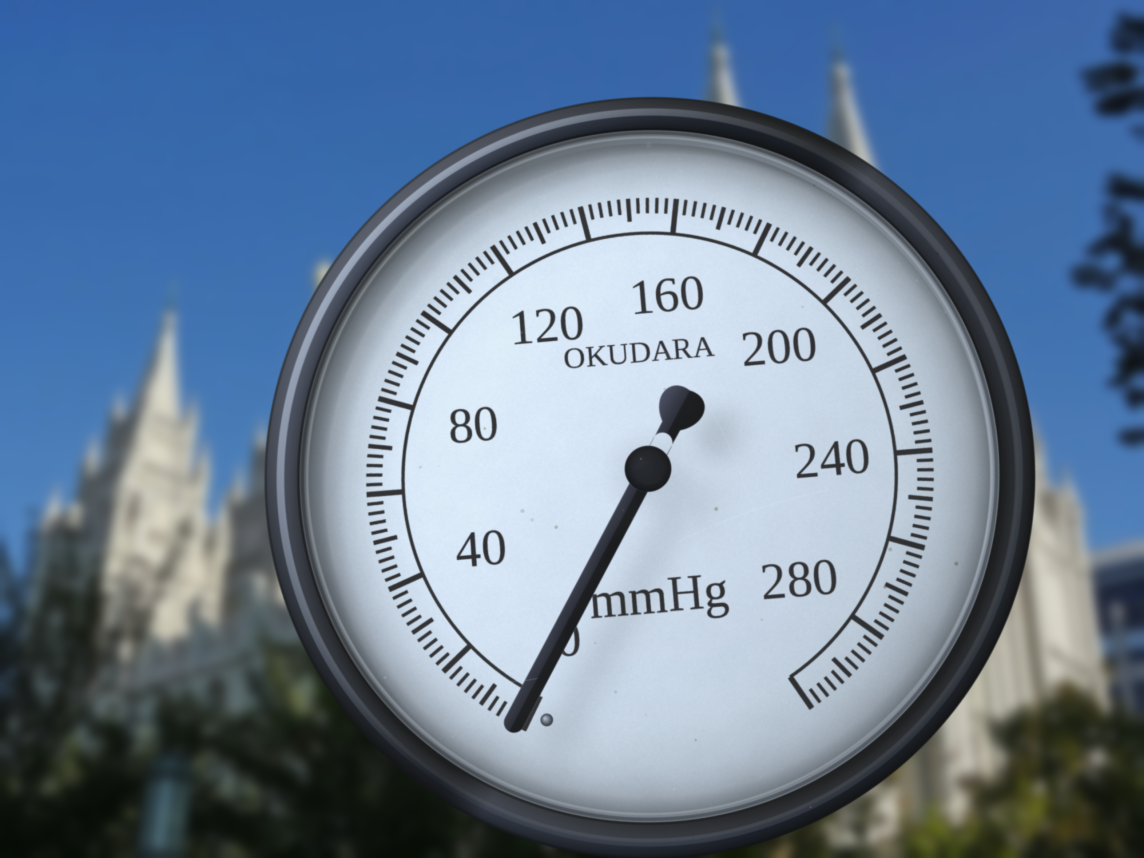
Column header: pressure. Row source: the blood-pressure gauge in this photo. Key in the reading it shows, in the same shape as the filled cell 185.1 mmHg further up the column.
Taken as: 2 mmHg
